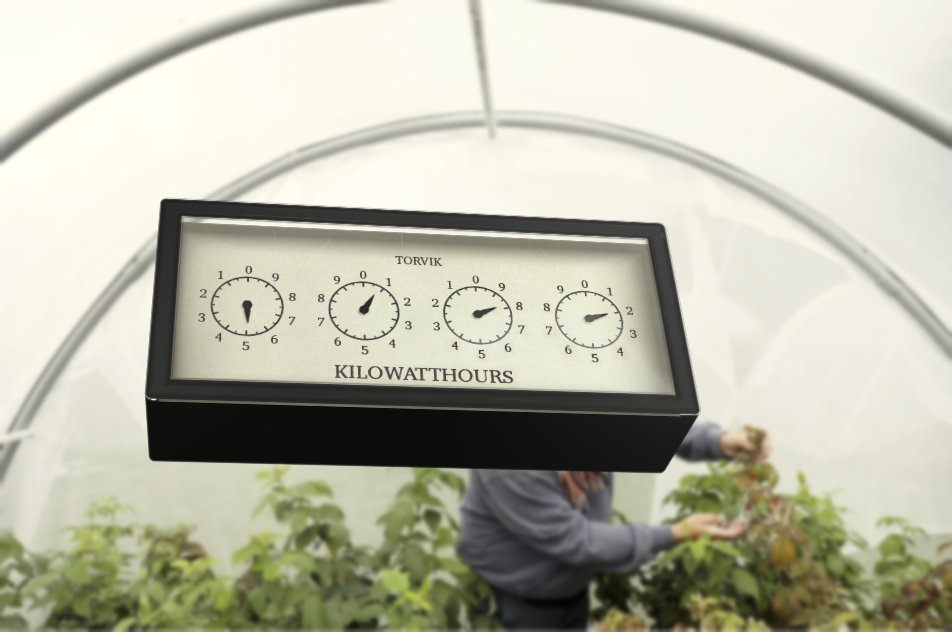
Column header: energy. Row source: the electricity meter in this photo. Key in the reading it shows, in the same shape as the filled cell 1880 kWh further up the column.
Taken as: 5082 kWh
